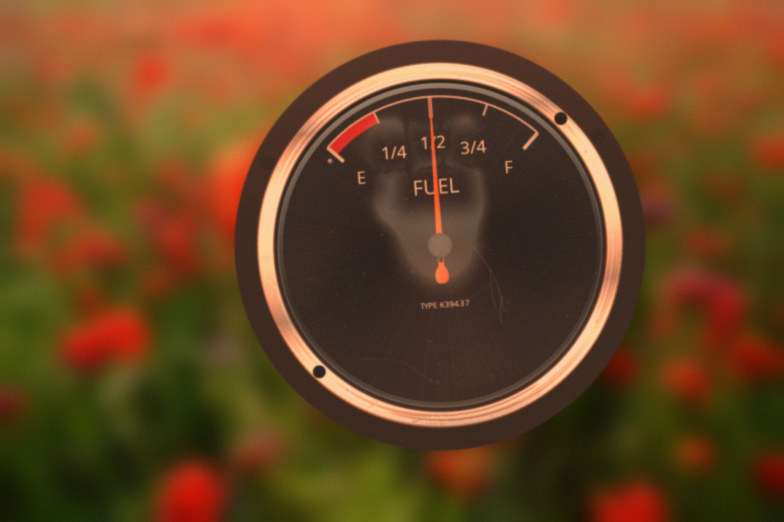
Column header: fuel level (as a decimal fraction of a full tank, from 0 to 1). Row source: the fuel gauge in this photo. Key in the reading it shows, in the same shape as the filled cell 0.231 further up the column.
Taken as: 0.5
